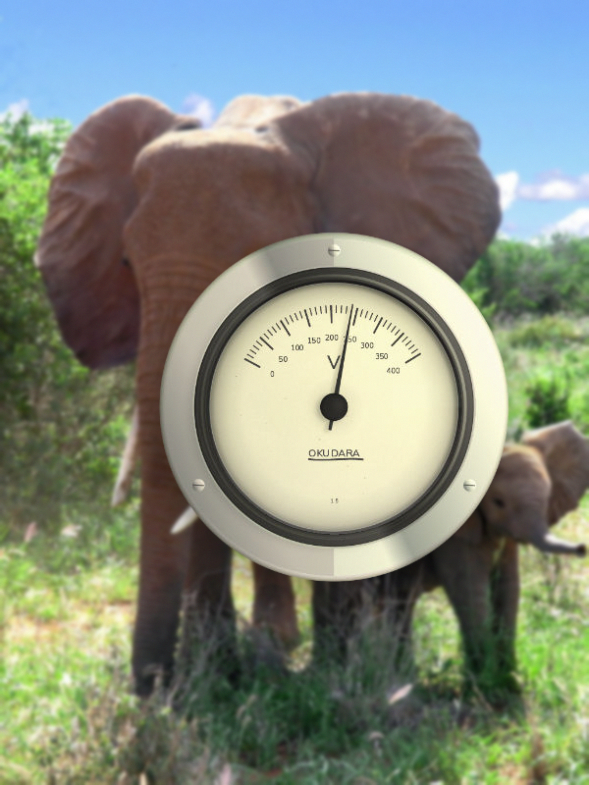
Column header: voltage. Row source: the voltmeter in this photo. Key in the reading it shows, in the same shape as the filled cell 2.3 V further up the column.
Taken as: 240 V
